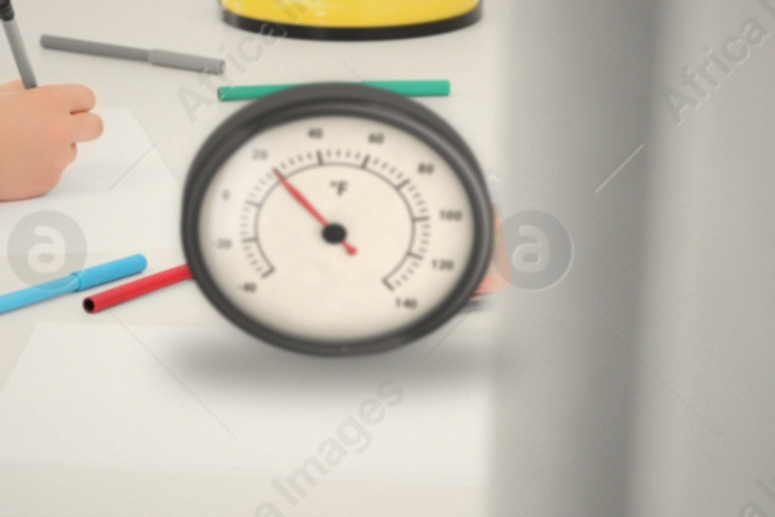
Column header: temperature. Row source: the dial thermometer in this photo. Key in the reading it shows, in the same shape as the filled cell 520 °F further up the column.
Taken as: 20 °F
